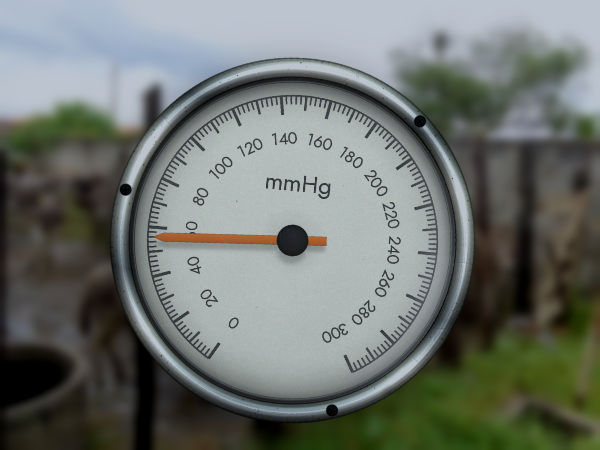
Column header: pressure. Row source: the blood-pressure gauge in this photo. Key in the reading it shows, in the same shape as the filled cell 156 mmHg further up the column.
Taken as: 56 mmHg
